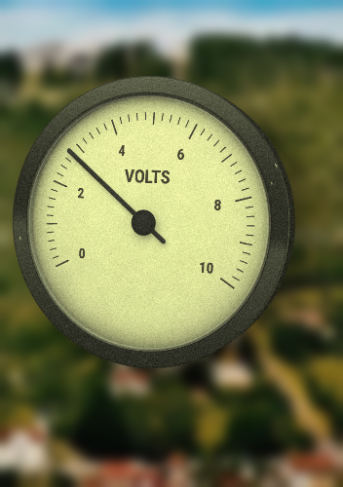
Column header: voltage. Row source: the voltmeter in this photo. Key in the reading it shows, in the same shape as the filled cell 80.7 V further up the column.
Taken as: 2.8 V
